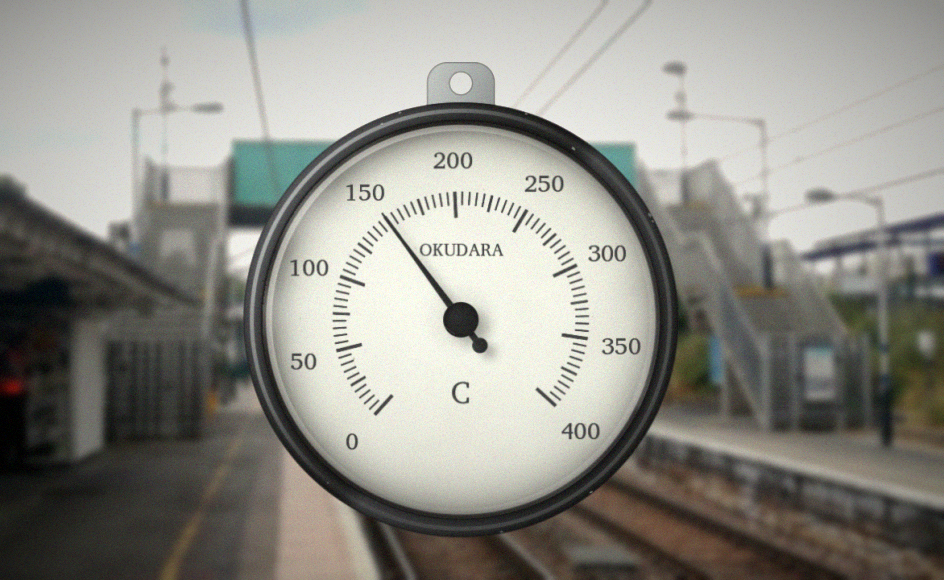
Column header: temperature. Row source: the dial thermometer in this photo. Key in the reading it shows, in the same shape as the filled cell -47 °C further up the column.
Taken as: 150 °C
